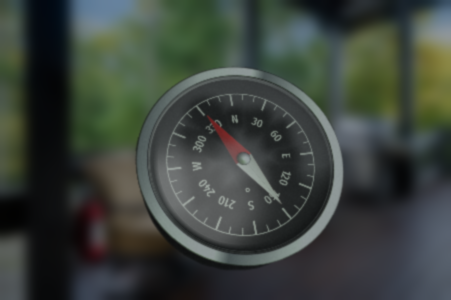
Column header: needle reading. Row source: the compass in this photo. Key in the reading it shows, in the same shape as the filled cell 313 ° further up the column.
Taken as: 330 °
